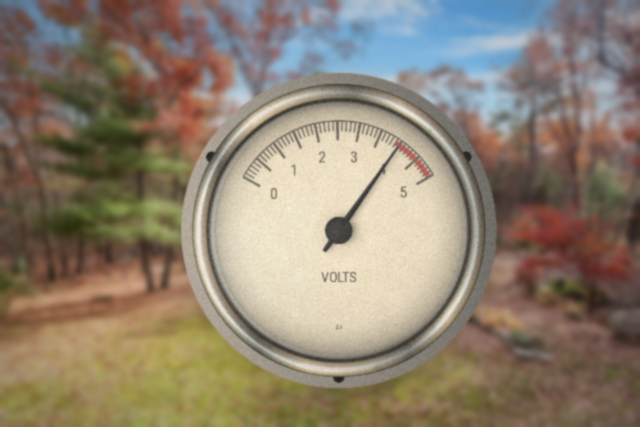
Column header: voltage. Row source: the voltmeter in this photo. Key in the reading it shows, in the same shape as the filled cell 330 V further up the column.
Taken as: 4 V
